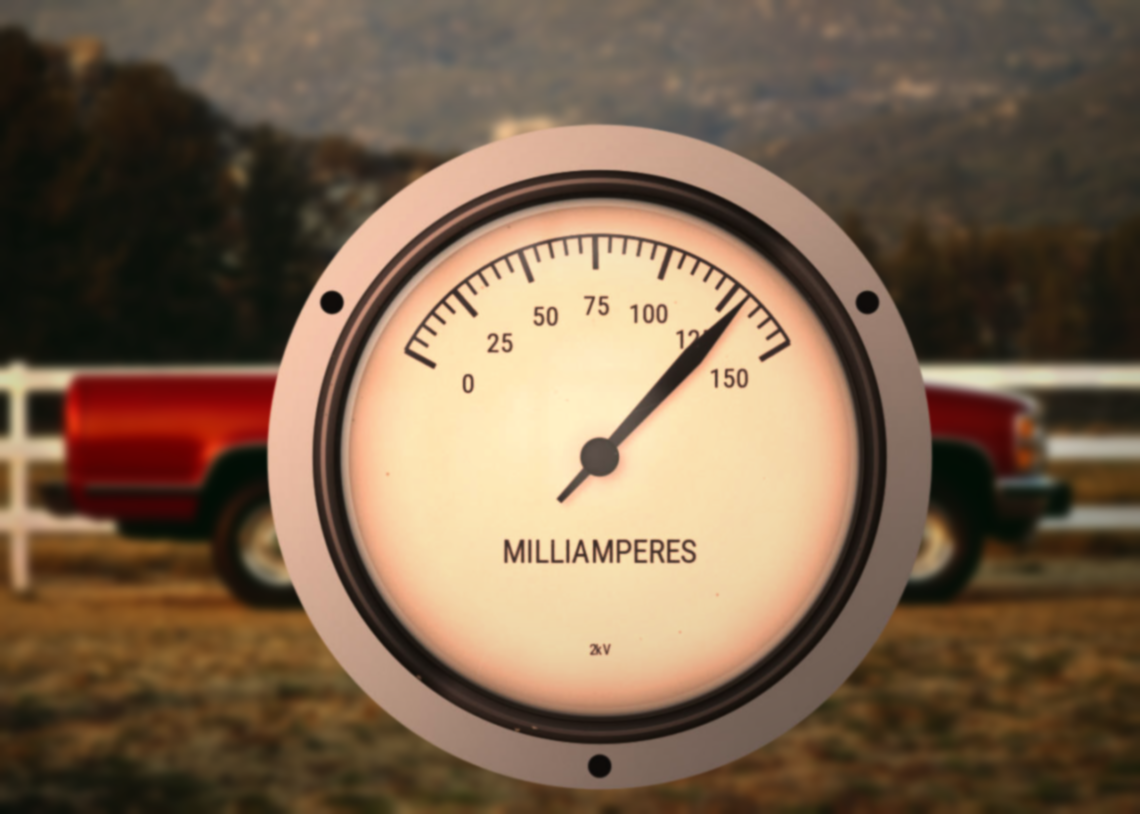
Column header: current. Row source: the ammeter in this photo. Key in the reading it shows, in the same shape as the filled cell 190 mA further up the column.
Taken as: 130 mA
